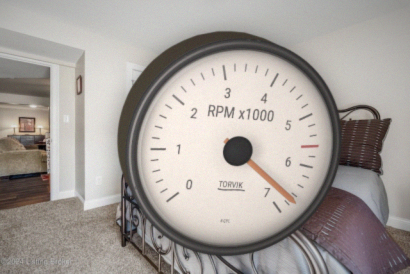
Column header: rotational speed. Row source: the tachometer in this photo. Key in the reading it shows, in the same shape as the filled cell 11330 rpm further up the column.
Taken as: 6700 rpm
